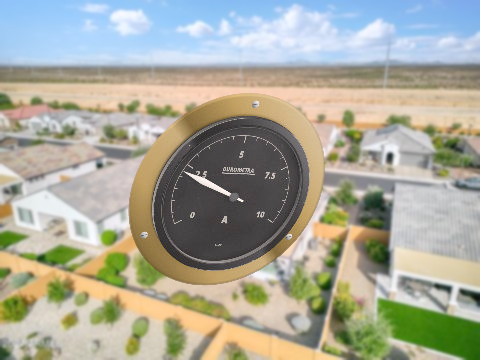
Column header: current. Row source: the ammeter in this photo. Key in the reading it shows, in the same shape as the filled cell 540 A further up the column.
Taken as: 2.25 A
